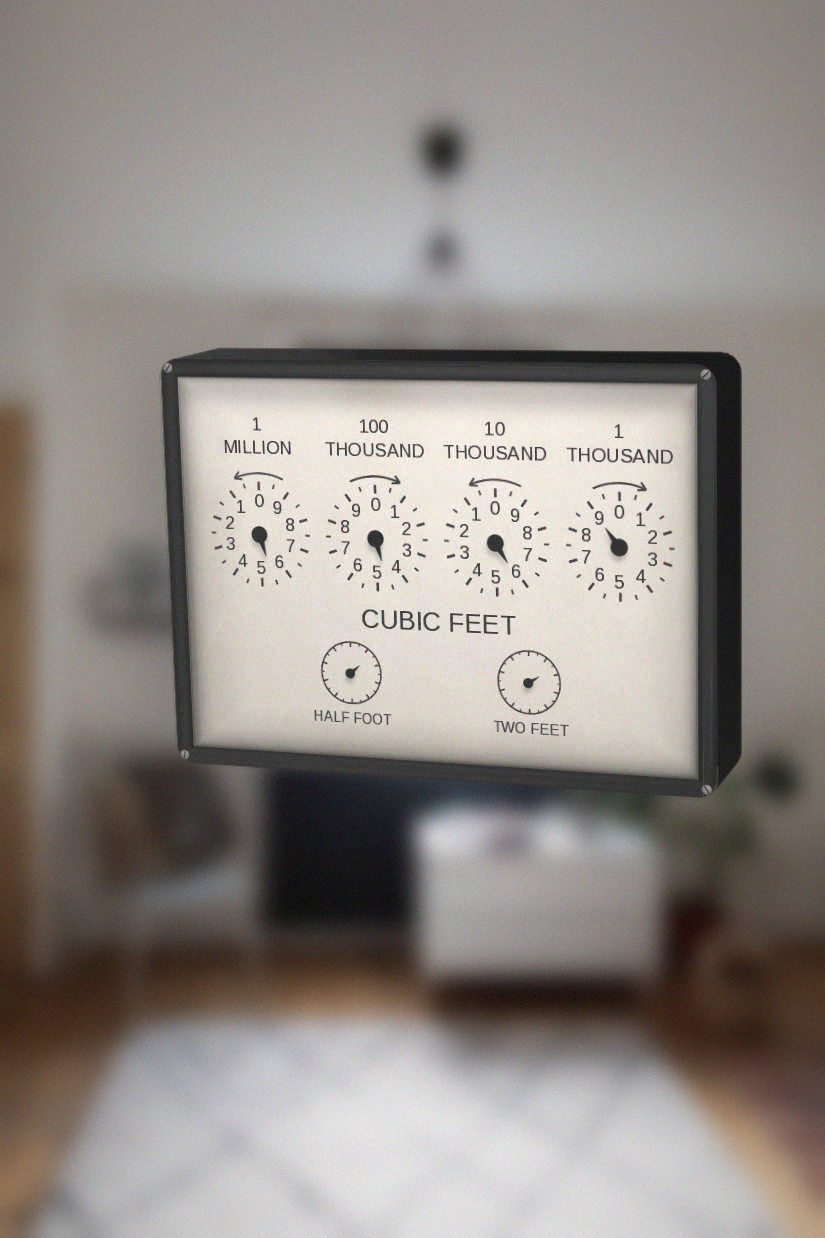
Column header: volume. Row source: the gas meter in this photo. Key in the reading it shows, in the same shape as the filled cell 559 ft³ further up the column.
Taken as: 545900 ft³
